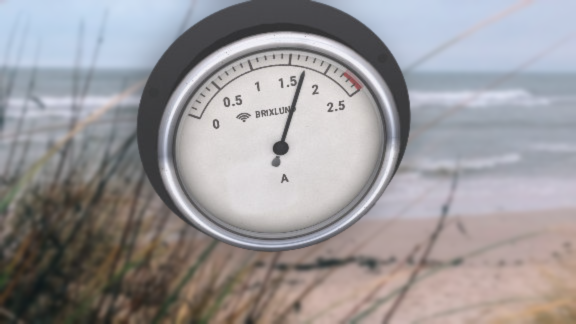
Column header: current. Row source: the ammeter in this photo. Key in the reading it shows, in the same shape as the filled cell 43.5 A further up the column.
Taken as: 1.7 A
